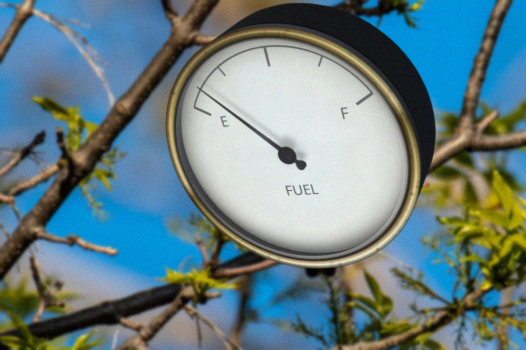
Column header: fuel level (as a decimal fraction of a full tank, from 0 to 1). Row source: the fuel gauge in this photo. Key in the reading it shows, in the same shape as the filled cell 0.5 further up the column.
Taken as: 0.125
